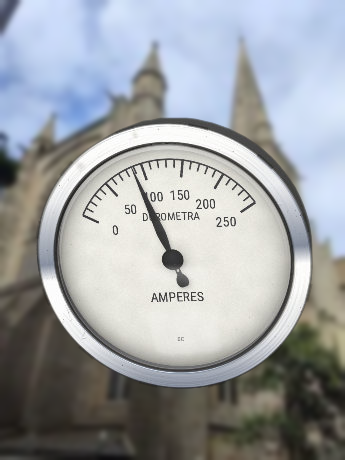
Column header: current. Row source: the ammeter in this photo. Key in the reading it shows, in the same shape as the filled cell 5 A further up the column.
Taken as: 90 A
